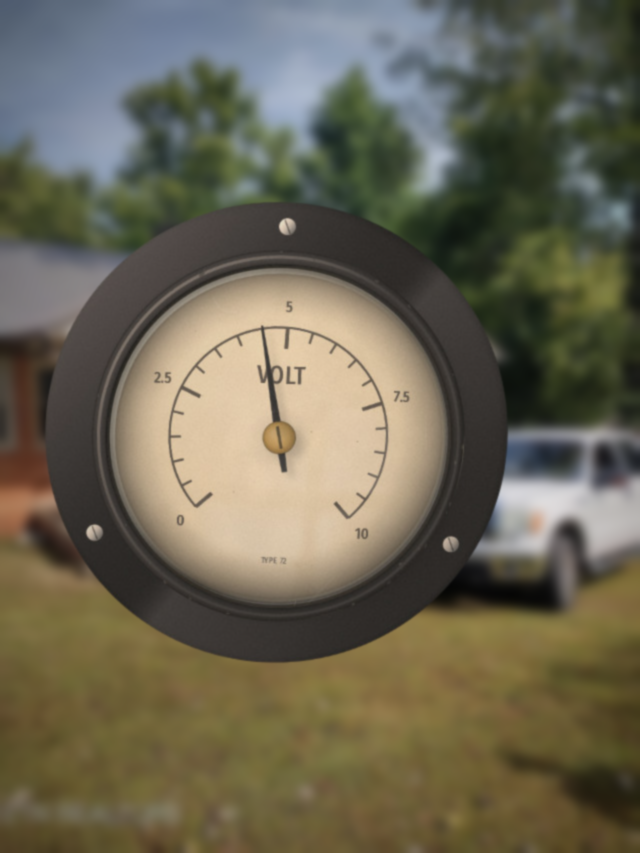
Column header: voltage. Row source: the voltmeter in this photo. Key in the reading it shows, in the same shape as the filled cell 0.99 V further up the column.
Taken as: 4.5 V
